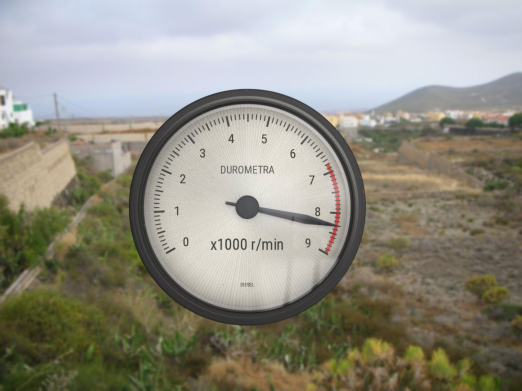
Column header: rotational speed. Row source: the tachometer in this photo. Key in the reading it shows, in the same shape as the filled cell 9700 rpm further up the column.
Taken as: 8300 rpm
